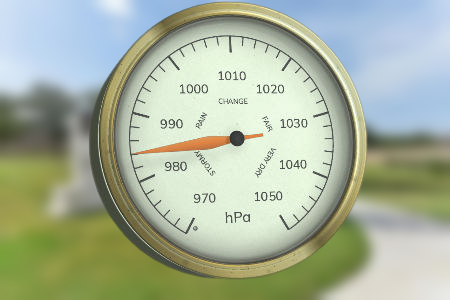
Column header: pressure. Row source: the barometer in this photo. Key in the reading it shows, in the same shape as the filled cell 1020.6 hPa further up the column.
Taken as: 984 hPa
